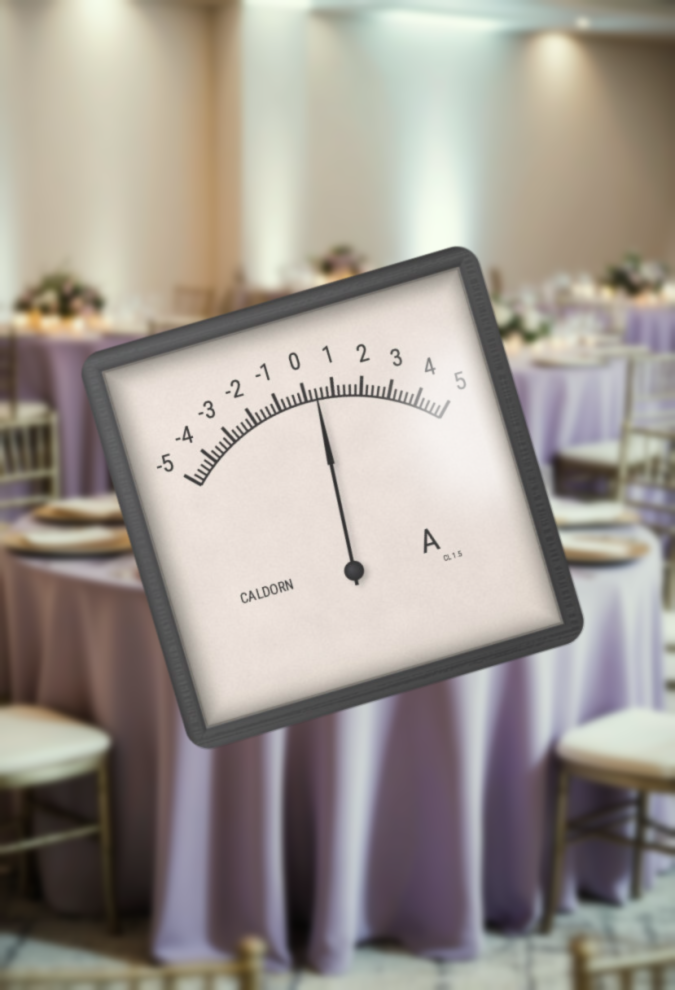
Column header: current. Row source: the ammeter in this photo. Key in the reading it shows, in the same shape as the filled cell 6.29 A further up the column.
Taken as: 0.4 A
